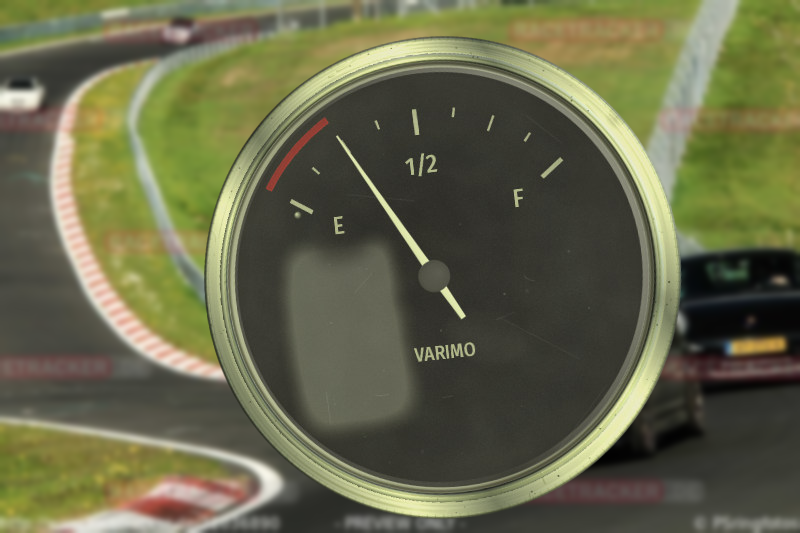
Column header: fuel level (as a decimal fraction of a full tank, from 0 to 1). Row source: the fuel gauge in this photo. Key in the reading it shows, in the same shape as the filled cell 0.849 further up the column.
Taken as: 0.25
